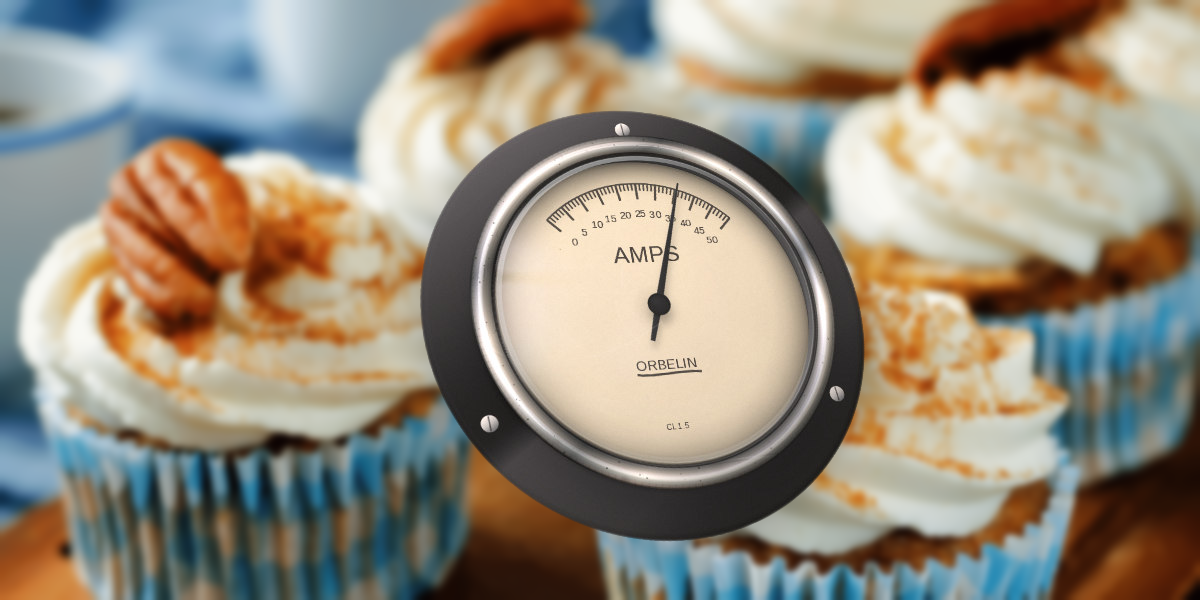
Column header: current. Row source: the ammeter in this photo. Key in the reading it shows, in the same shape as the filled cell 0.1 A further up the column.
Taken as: 35 A
